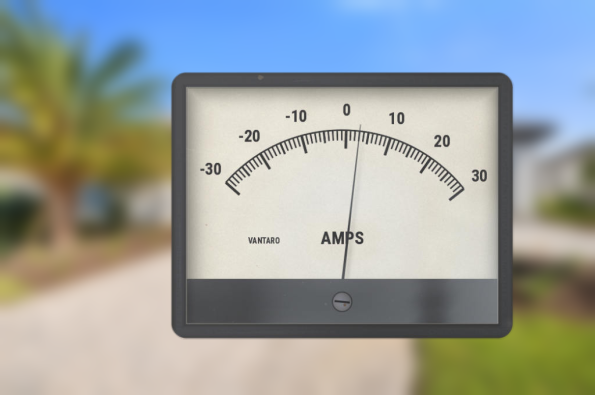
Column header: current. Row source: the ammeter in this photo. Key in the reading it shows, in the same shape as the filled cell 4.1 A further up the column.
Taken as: 3 A
